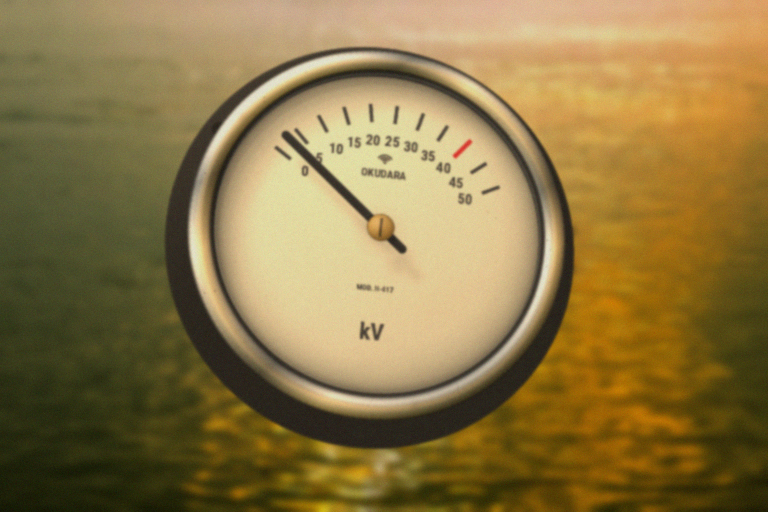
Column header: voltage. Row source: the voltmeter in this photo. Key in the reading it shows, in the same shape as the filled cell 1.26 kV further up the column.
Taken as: 2.5 kV
